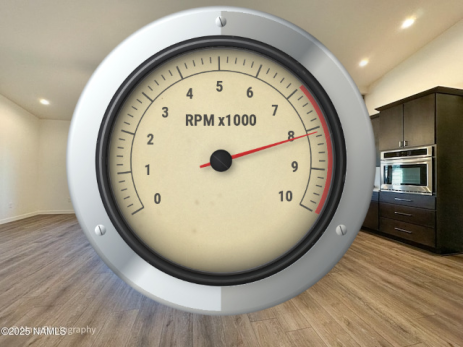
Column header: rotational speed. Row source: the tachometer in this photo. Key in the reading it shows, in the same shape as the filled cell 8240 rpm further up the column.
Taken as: 8100 rpm
